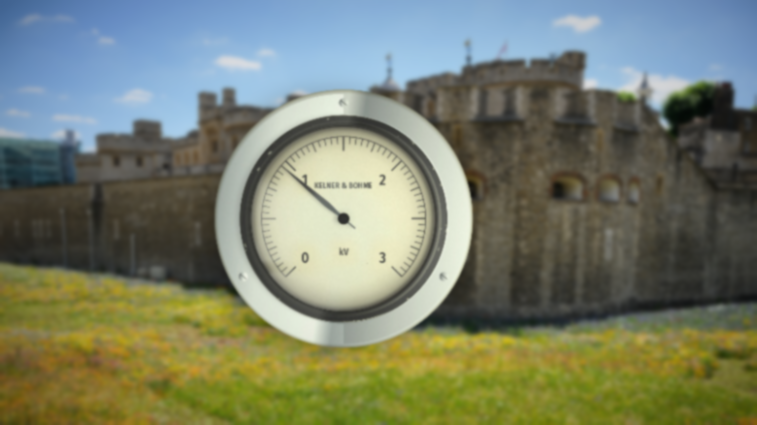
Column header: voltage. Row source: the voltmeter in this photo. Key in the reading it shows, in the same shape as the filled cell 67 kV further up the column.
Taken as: 0.95 kV
